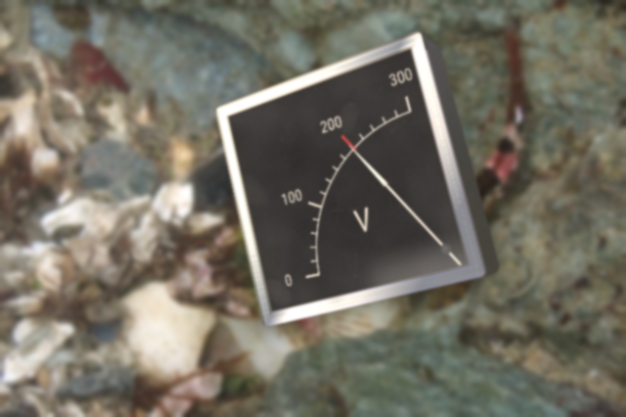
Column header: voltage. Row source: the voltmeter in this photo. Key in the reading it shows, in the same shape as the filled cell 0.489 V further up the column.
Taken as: 200 V
